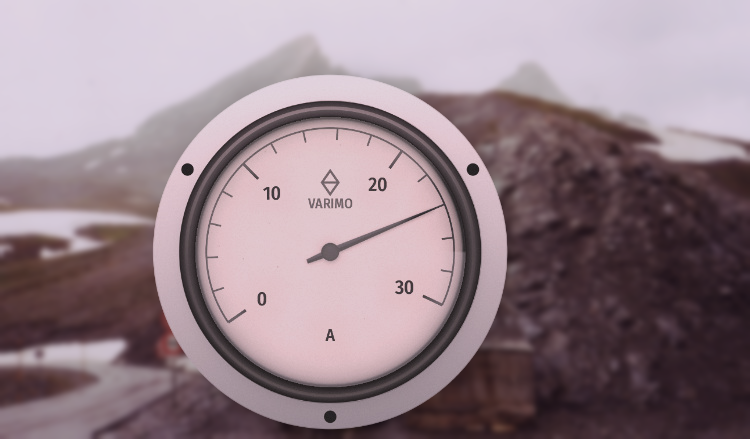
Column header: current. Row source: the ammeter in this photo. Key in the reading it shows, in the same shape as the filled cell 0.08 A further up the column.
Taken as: 24 A
